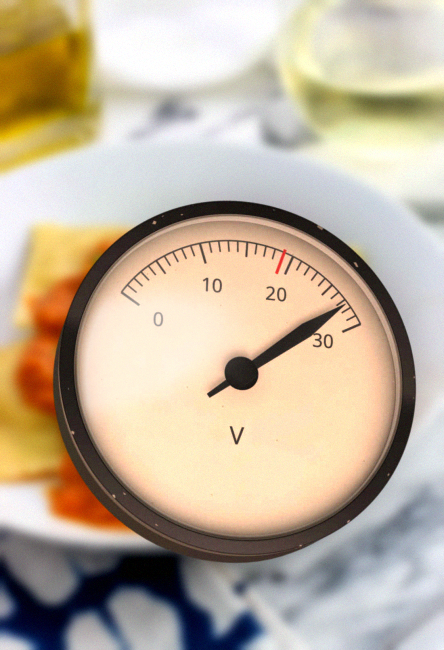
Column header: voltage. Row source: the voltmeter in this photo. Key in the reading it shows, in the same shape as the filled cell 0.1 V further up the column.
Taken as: 27.5 V
